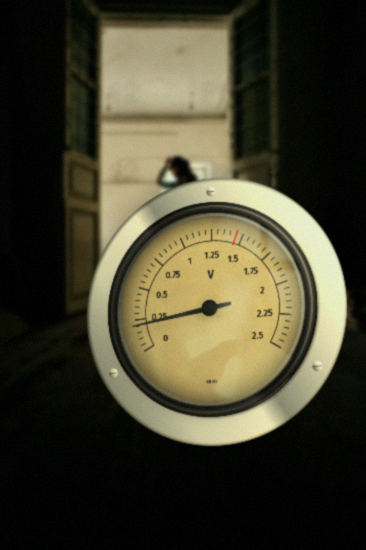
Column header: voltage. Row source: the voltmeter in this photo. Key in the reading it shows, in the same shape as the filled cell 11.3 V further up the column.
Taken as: 0.2 V
